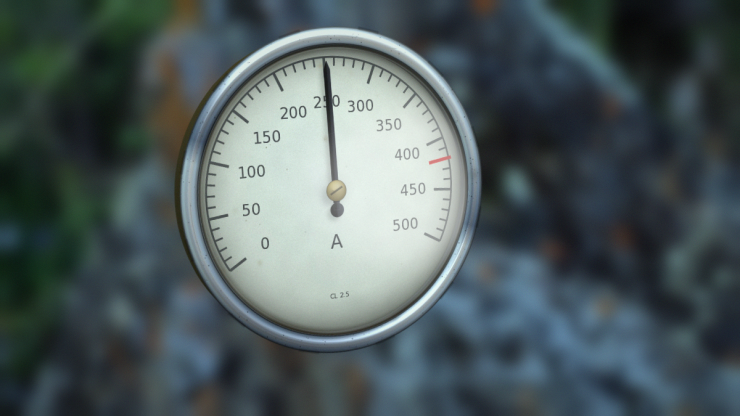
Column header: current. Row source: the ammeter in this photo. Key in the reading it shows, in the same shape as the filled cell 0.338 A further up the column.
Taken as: 250 A
